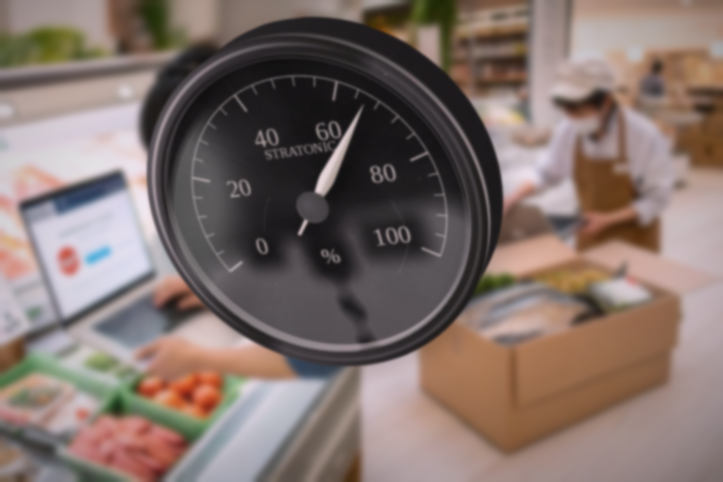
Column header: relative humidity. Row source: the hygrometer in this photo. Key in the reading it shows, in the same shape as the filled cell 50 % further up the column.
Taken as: 66 %
